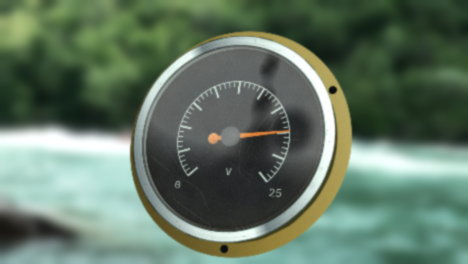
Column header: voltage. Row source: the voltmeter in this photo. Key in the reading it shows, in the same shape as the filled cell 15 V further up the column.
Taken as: 20 V
